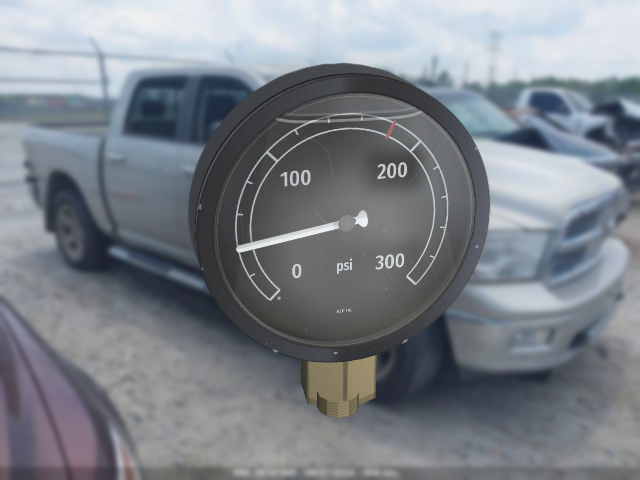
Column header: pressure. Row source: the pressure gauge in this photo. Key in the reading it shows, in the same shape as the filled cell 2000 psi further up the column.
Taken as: 40 psi
